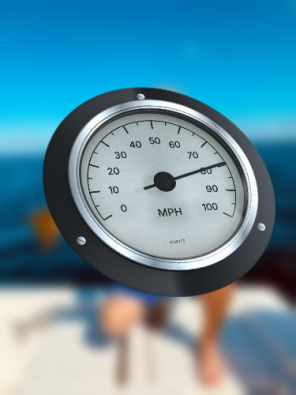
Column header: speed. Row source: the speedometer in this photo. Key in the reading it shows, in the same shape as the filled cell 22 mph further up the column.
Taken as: 80 mph
